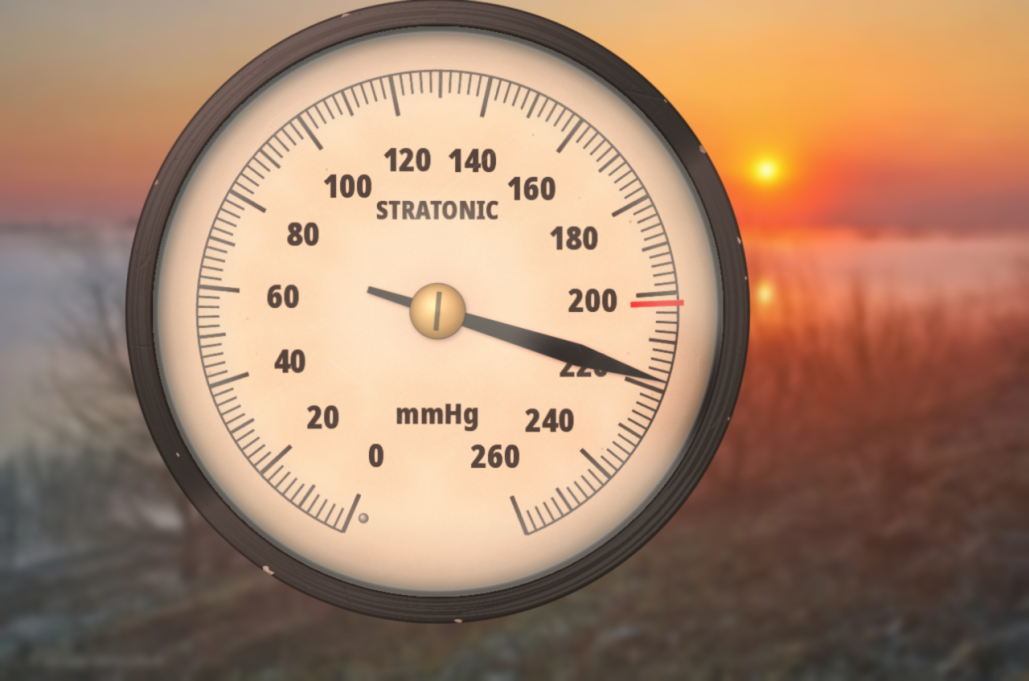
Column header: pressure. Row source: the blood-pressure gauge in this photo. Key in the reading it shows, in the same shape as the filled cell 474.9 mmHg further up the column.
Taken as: 218 mmHg
